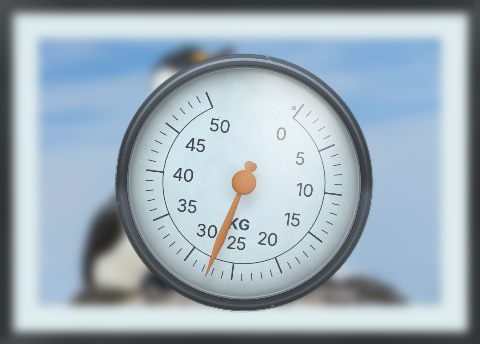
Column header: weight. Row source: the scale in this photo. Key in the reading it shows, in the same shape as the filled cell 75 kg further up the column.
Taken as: 27.5 kg
